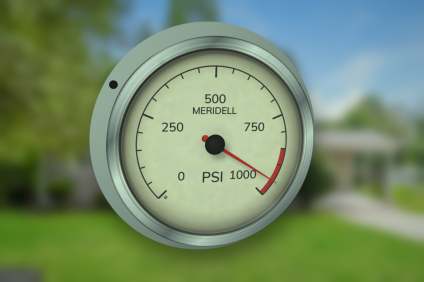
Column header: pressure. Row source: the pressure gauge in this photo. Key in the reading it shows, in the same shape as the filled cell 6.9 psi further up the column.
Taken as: 950 psi
